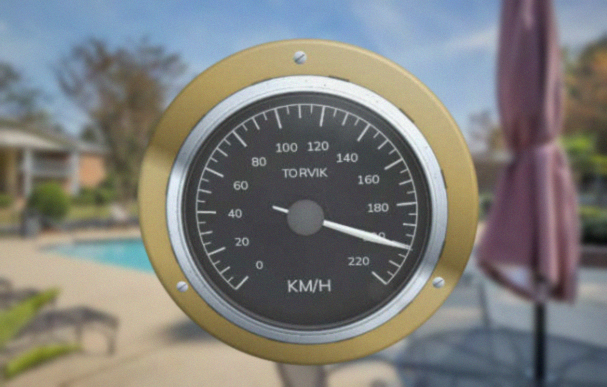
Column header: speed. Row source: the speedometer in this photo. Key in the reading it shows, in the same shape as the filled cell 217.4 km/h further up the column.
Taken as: 200 km/h
